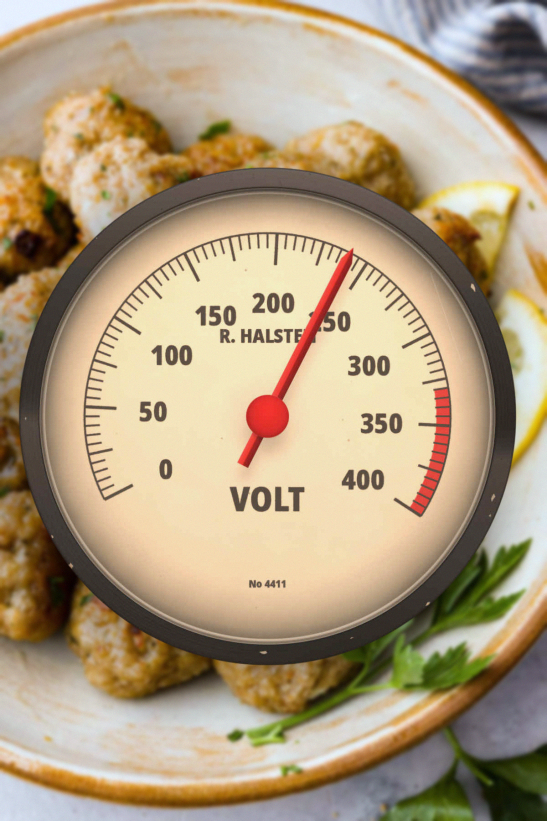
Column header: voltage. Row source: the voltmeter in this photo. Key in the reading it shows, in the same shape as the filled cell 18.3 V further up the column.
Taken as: 240 V
